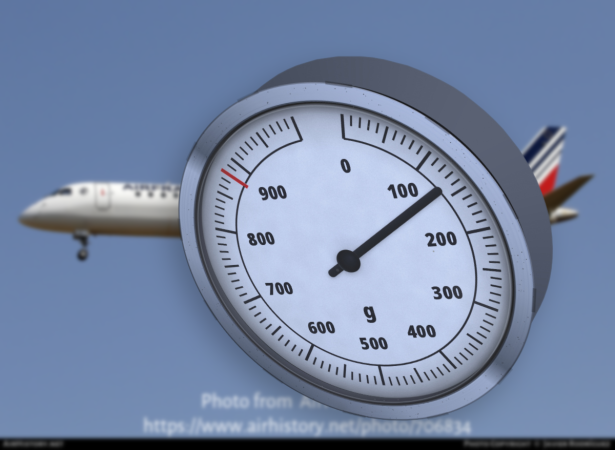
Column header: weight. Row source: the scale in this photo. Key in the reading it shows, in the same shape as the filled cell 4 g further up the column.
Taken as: 135 g
